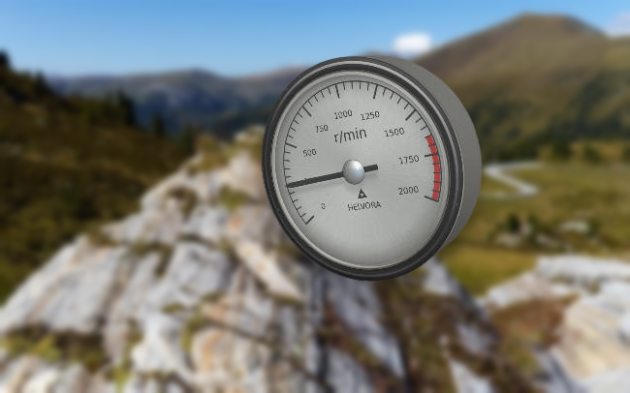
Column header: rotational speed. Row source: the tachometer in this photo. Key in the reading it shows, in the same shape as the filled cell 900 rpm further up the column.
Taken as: 250 rpm
